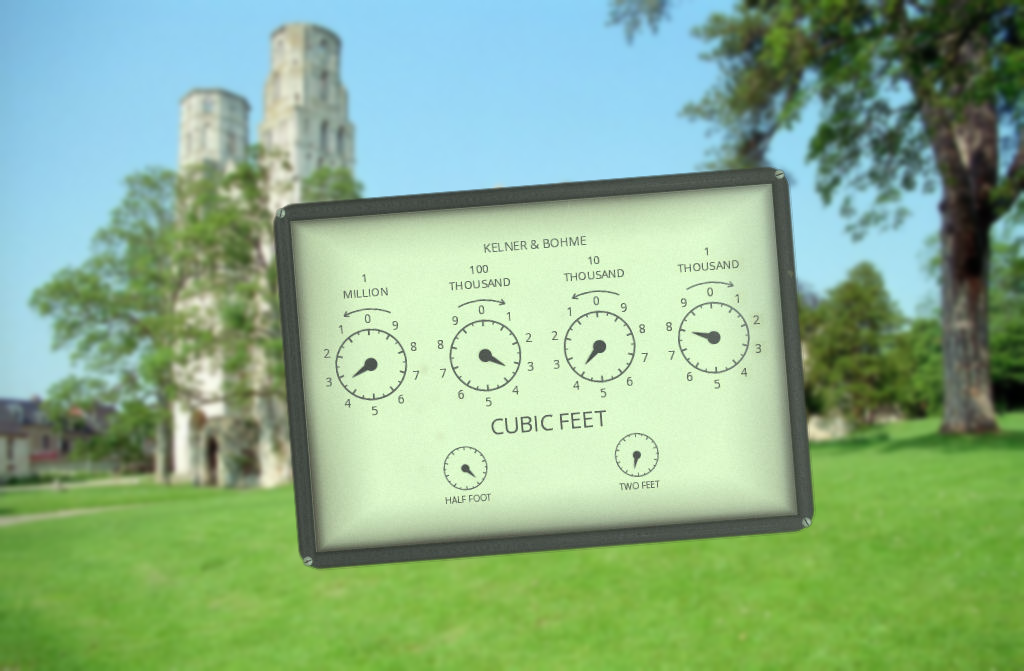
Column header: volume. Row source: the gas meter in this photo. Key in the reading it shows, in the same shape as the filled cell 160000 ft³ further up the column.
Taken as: 333800 ft³
